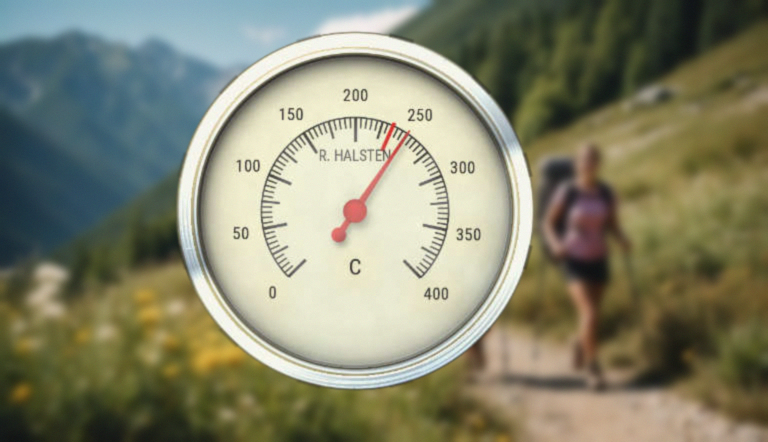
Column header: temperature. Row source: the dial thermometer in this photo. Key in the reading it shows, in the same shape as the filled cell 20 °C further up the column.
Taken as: 250 °C
